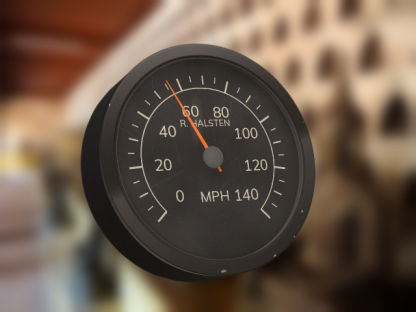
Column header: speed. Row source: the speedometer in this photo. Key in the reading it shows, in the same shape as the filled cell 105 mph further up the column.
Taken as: 55 mph
